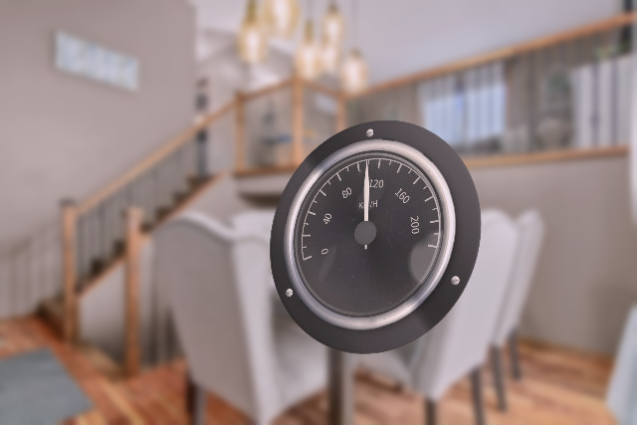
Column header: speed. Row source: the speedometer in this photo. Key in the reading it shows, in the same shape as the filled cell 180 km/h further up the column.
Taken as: 110 km/h
